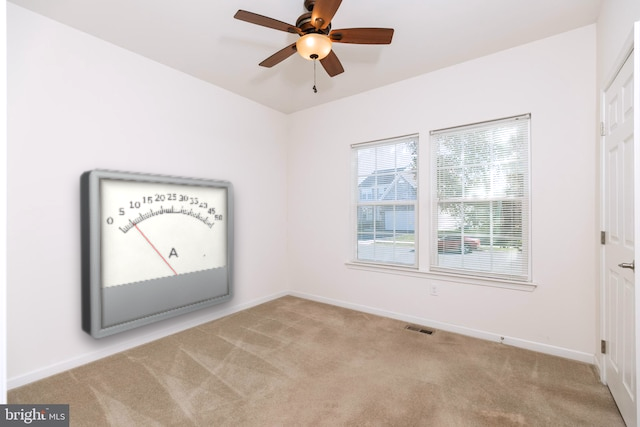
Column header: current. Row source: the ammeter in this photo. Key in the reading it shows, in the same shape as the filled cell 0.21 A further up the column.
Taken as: 5 A
